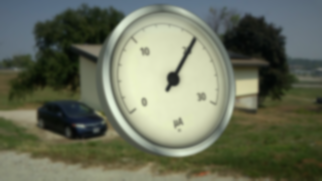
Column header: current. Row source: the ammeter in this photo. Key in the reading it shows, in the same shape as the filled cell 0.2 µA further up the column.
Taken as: 20 µA
